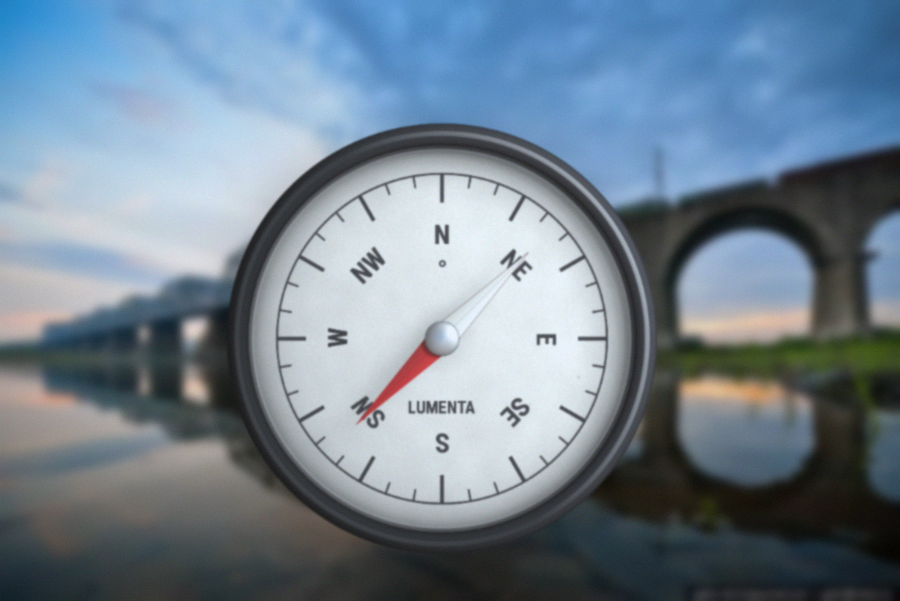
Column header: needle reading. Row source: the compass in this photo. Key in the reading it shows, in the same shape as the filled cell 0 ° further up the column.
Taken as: 225 °
